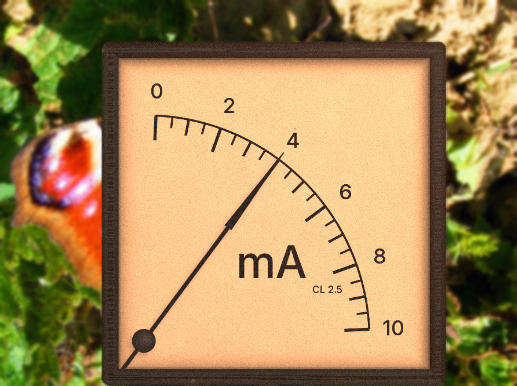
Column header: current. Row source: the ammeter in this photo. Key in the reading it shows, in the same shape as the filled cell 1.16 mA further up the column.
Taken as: 4 mA
